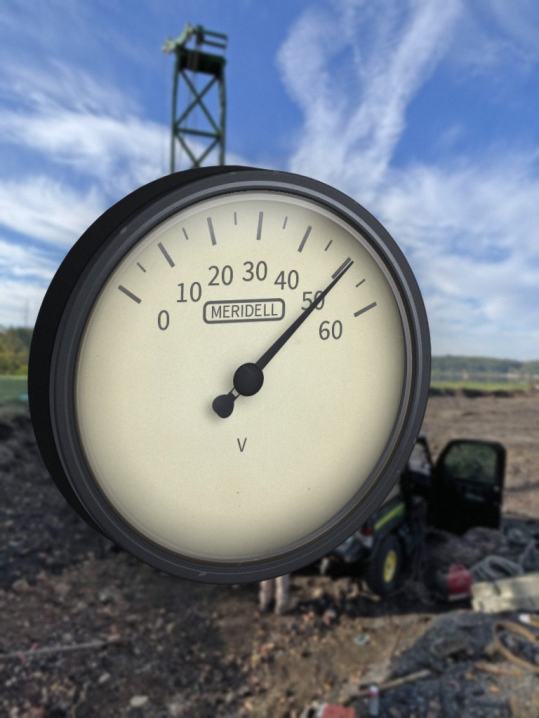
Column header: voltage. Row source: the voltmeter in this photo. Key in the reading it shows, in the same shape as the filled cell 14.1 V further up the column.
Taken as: 50 V
